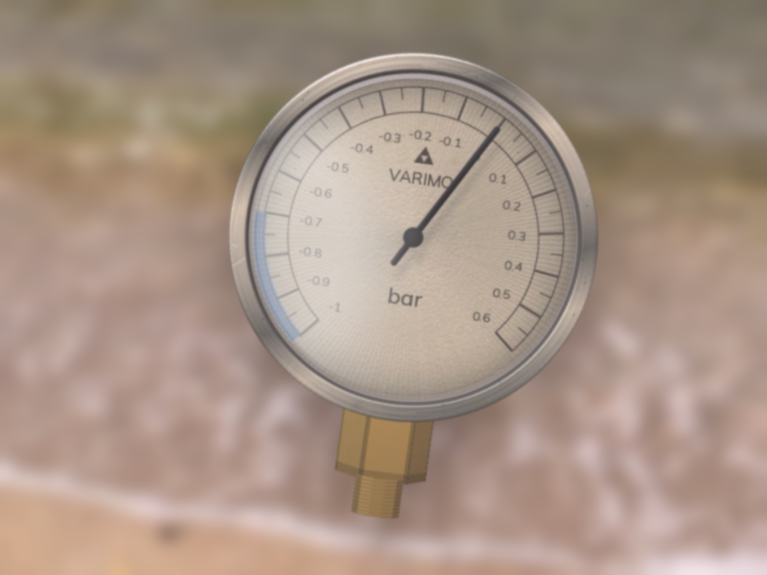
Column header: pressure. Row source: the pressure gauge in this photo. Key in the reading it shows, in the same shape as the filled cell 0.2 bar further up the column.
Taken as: 0 bar
